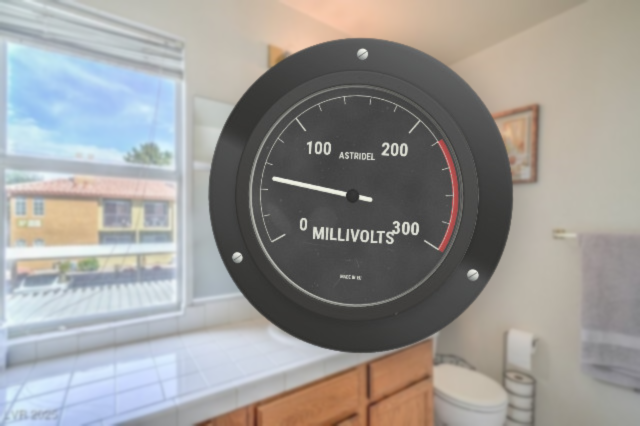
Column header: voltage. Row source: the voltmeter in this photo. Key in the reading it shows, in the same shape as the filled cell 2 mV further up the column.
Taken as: 50 mV
